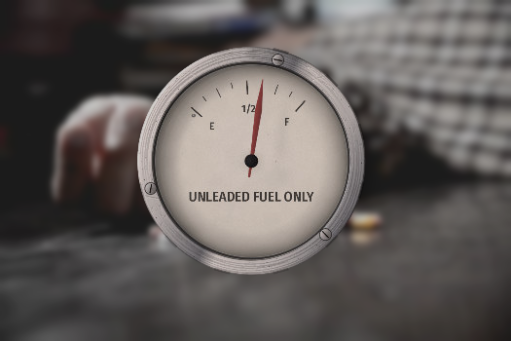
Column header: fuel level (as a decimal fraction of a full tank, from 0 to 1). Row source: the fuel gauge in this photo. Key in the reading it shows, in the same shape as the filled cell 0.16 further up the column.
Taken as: 0.625
